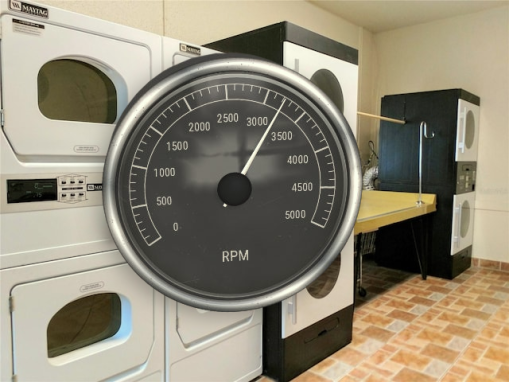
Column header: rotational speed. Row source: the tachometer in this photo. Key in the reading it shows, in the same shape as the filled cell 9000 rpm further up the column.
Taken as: 3200 rpm
